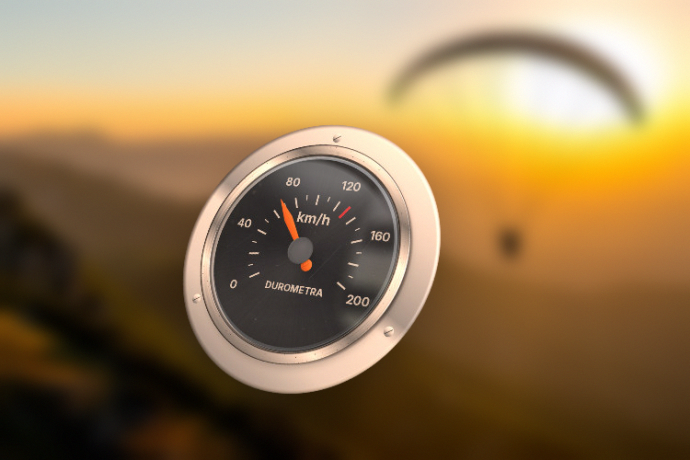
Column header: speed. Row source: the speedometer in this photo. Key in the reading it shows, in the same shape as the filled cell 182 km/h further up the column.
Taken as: 70 km/h
